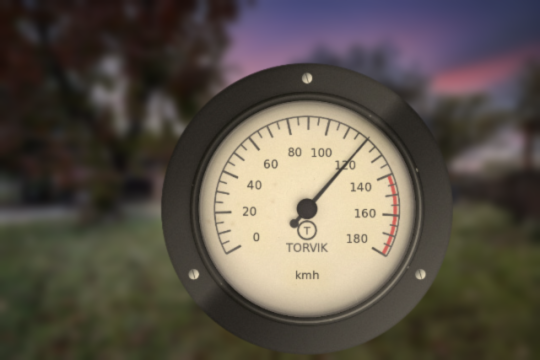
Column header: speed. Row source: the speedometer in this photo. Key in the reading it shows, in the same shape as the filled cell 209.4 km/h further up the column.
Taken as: 120 km/h
